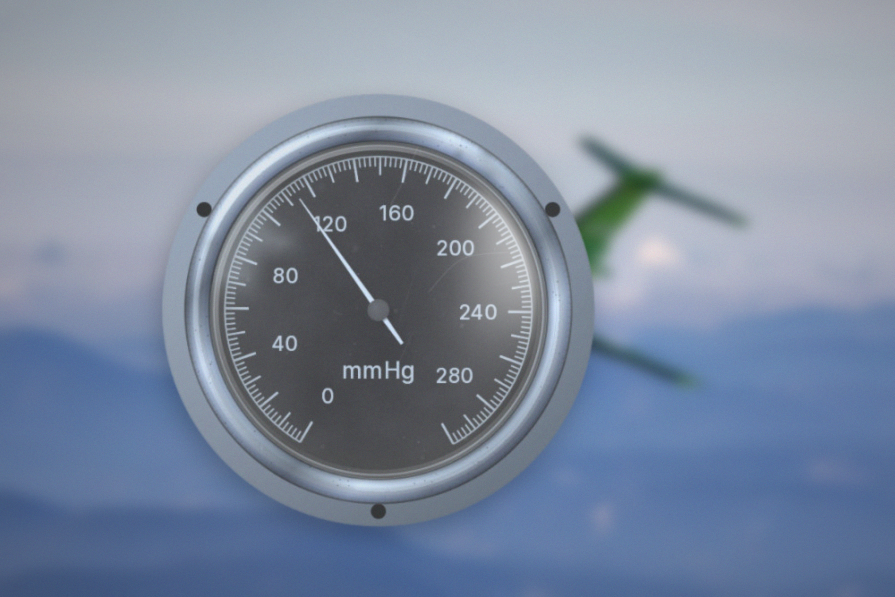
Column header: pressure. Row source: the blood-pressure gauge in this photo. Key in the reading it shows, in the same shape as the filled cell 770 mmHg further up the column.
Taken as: 114 mmHg
